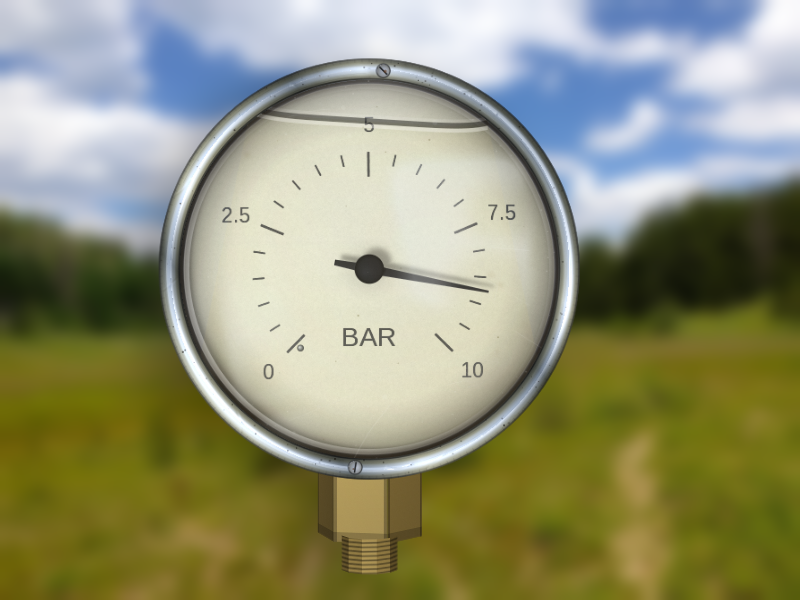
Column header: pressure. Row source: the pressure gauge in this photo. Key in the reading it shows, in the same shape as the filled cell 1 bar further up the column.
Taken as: 8.75 bar
